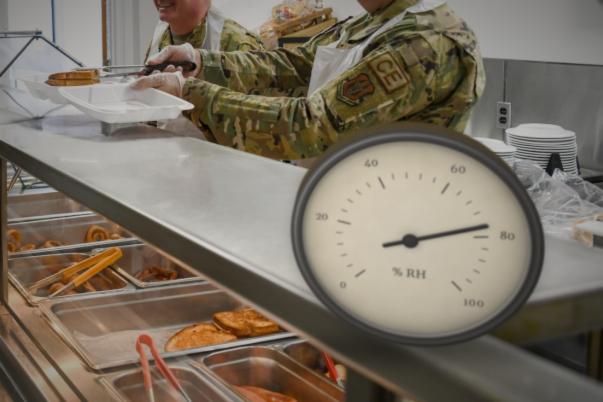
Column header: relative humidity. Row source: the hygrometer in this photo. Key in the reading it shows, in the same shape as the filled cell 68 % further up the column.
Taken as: 76 %
